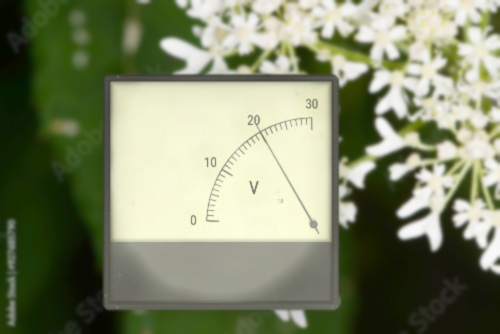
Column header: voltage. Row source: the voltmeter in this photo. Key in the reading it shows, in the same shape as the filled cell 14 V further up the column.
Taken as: 20 V
